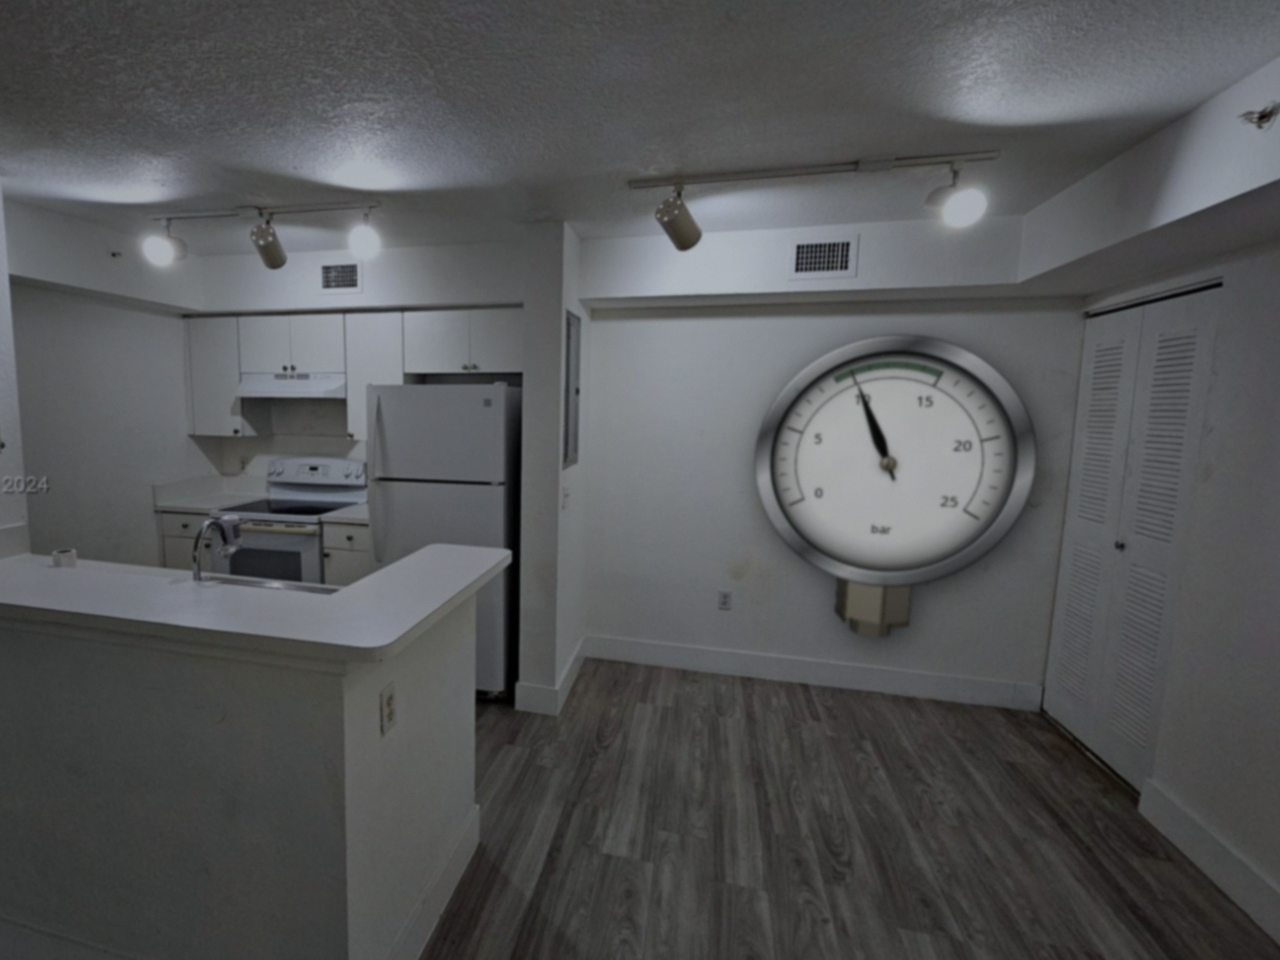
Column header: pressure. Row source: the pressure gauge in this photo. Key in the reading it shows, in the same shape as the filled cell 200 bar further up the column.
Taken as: 10 bar
